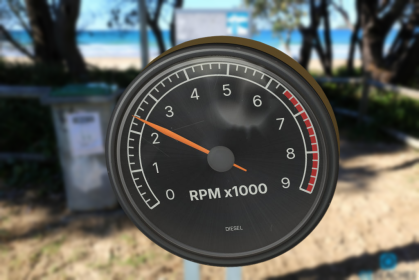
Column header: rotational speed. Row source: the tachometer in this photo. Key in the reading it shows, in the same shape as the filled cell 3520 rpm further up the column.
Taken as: 2400 rpm
